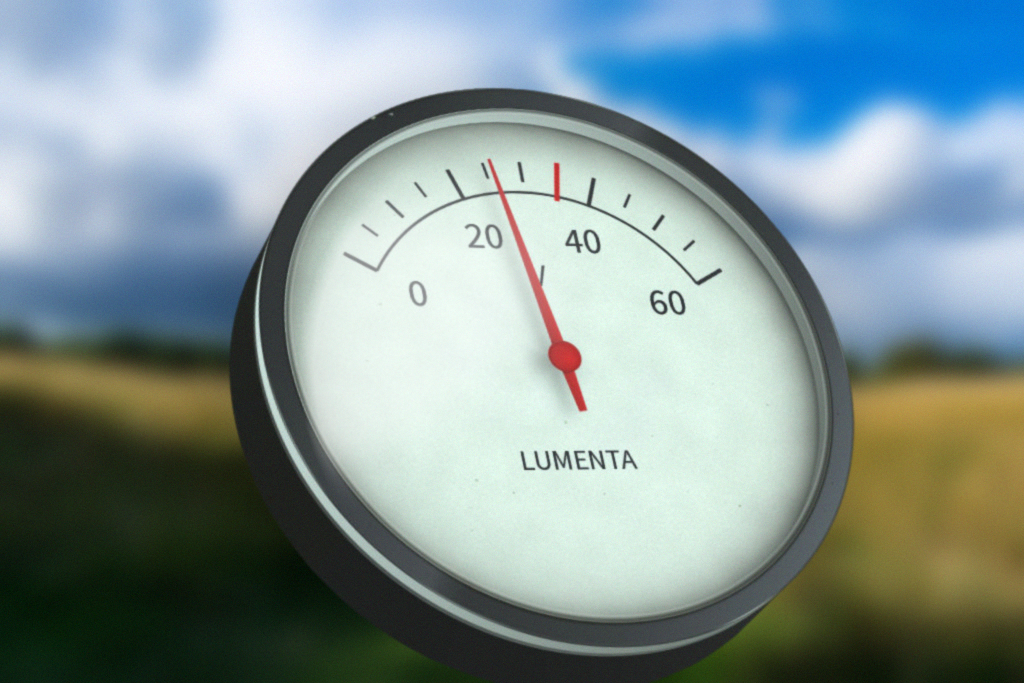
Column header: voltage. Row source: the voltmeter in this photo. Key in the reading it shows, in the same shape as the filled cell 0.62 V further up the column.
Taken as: 25 V
